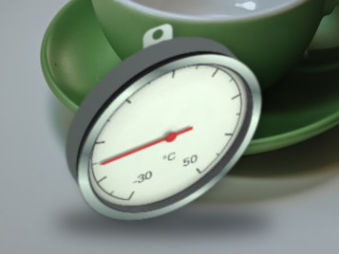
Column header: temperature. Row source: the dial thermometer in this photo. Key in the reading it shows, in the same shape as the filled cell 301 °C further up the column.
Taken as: -15 °C
